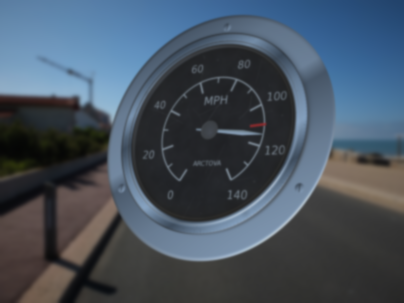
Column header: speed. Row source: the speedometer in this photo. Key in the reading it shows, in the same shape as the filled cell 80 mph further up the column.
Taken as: 115 mph
